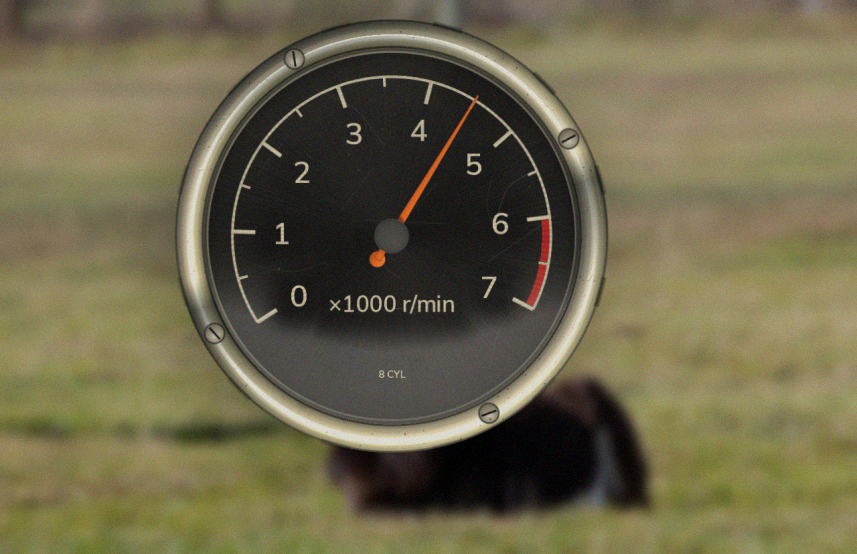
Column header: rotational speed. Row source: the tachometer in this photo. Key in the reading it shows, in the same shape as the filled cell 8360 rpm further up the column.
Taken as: 4500 rpm
